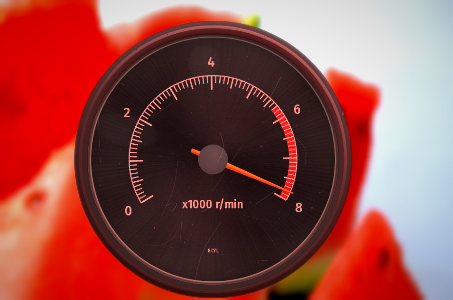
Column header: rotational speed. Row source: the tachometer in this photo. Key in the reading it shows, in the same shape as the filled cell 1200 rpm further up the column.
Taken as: 7800 rpm
